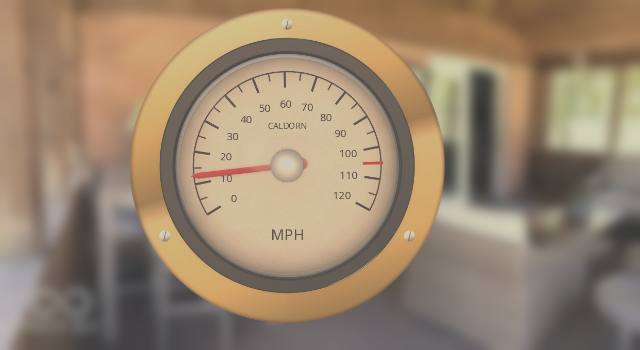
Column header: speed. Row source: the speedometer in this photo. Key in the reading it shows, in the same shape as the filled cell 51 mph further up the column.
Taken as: 12.5 mph
